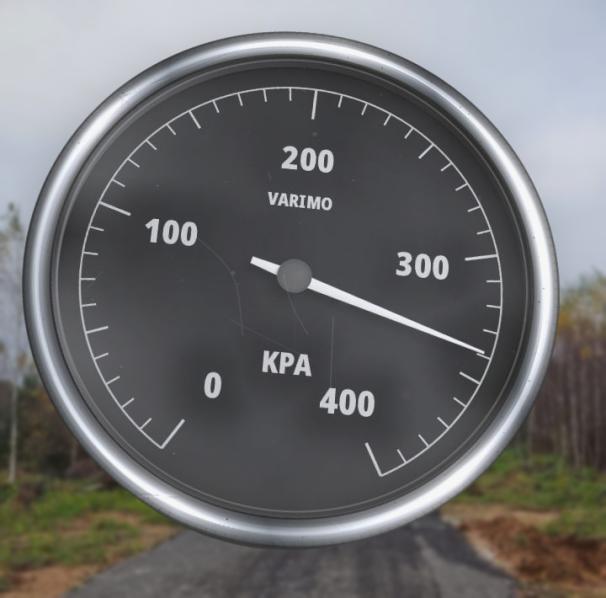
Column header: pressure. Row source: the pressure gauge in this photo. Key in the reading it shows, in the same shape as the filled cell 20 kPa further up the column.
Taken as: 340 kPa
